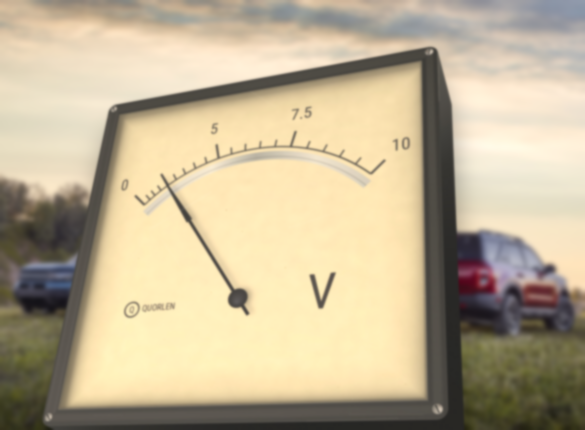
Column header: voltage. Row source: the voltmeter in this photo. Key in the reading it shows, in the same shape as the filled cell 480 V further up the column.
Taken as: 2.5 V
